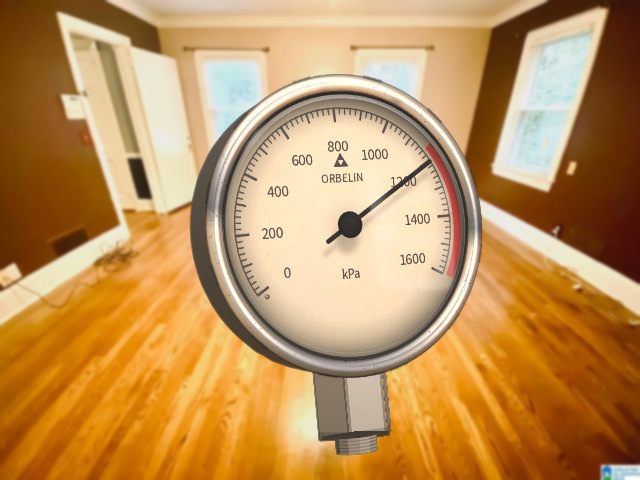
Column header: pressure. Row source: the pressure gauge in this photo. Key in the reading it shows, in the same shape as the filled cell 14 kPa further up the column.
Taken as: 1200 kPa
